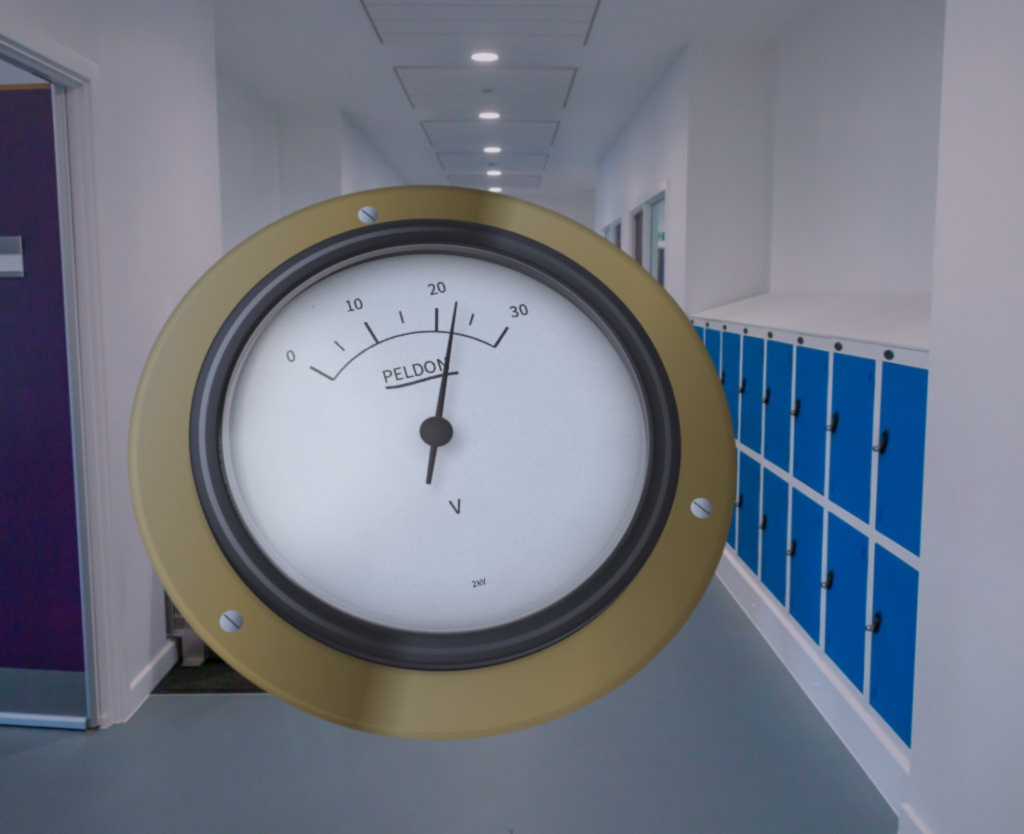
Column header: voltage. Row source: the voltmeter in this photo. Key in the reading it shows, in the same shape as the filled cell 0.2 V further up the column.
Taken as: 22.5 V
